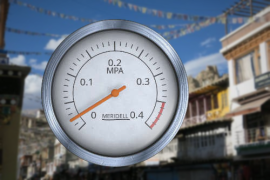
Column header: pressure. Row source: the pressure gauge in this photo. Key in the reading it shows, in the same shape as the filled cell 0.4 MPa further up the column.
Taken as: 0.02 MPa
